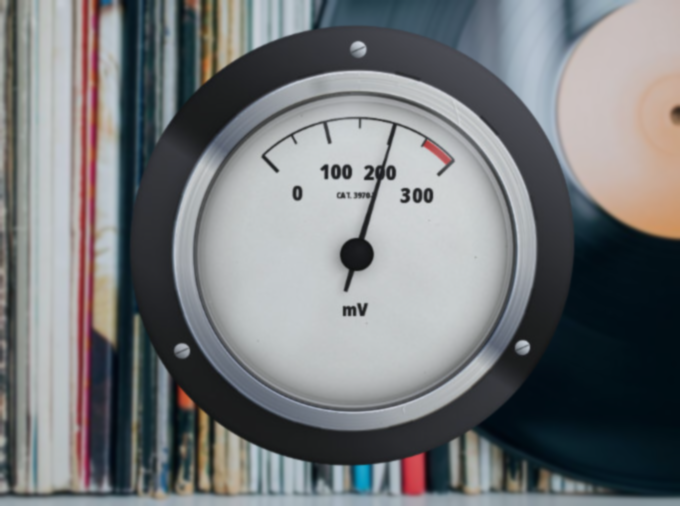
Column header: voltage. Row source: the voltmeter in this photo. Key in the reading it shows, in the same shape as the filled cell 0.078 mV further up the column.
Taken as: 200 mV
